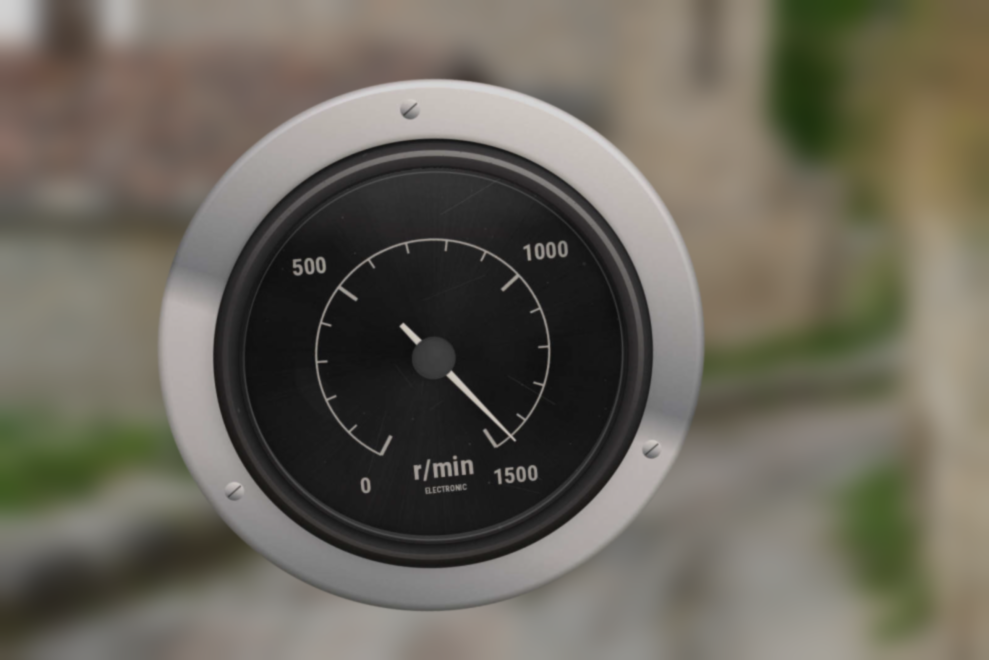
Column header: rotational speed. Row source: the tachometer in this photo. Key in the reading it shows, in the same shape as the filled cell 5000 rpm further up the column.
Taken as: 1450 rpm
